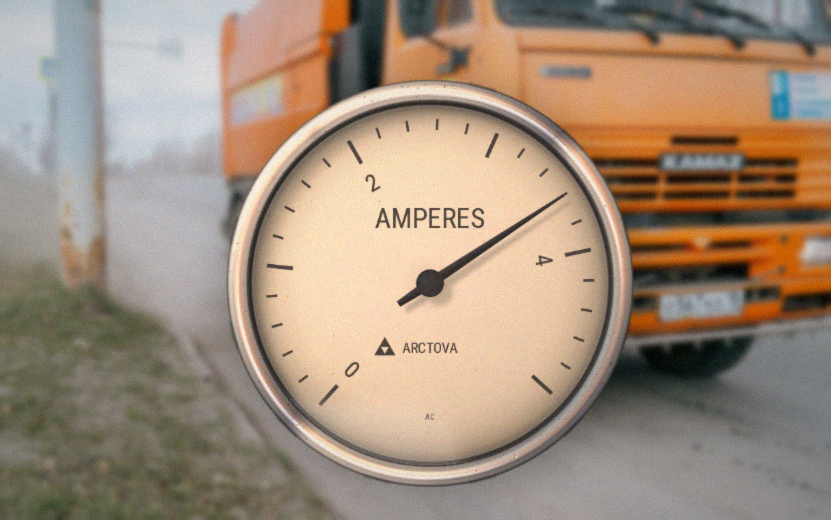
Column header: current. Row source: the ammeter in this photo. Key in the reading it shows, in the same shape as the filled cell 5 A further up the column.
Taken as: 3.6 A
